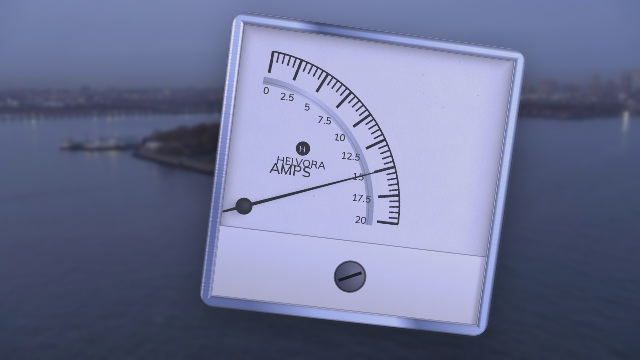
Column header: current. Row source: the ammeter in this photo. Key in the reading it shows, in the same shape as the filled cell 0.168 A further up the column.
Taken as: 15 A
